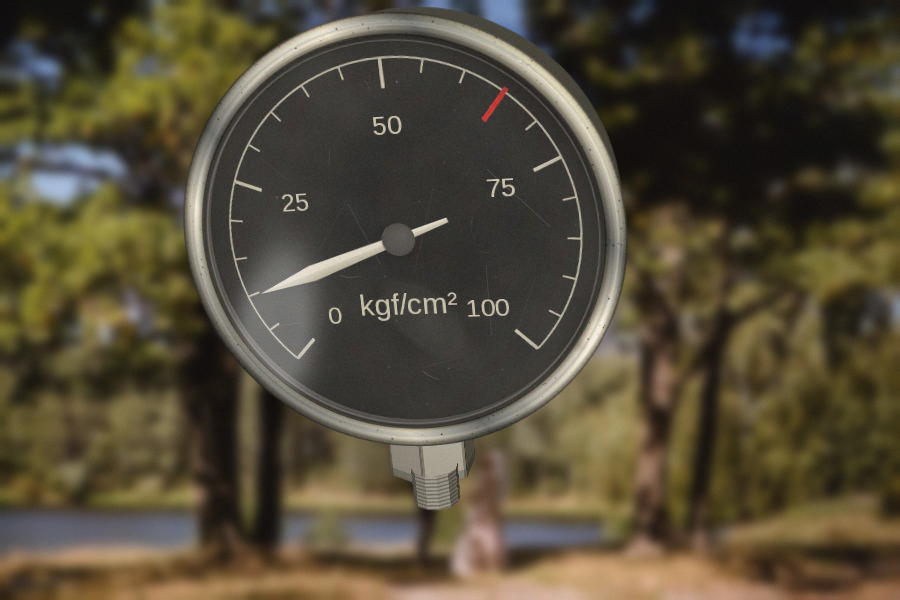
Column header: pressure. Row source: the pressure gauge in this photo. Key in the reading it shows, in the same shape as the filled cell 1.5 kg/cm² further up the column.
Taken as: 10 kg/cm²
